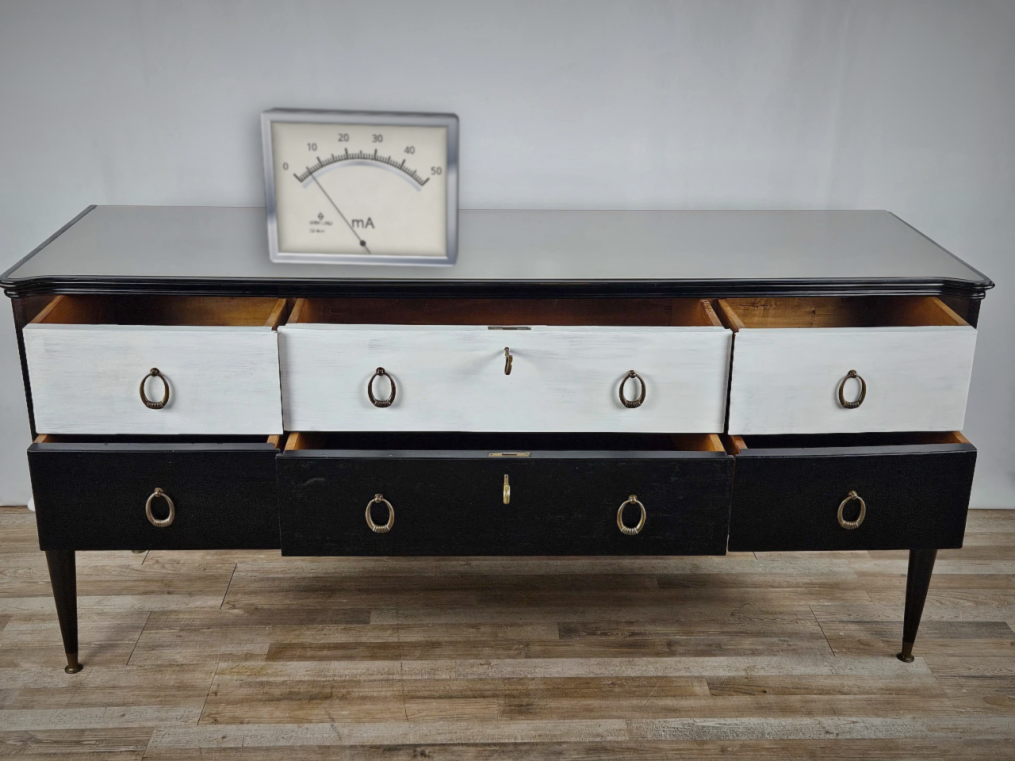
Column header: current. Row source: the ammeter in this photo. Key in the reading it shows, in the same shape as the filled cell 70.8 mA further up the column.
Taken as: 5 mA
